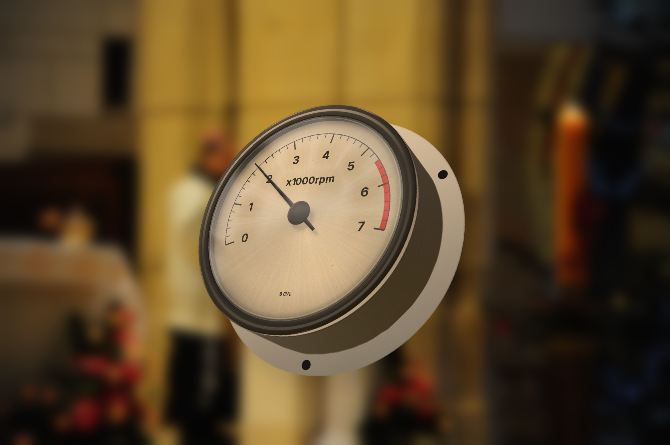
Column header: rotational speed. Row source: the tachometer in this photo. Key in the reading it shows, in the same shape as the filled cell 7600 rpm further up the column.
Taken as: 2000 rpm
